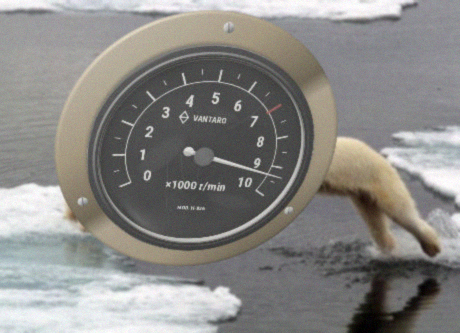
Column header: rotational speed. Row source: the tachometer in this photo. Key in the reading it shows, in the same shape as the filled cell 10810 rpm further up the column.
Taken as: 9250 rpm
